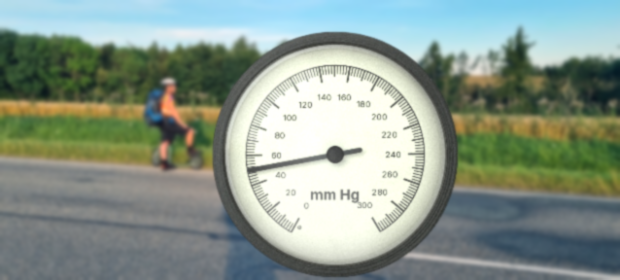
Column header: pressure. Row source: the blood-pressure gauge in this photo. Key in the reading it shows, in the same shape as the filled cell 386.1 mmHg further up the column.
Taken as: 50 mmHg
